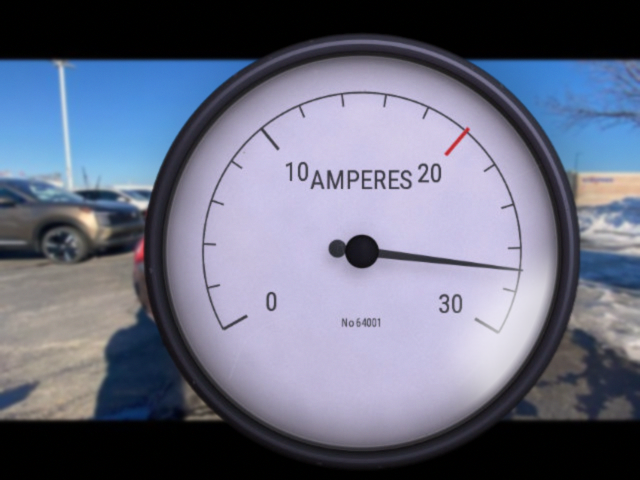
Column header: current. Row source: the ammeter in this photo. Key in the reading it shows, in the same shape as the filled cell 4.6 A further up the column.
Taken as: 27 A
